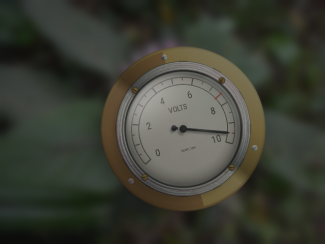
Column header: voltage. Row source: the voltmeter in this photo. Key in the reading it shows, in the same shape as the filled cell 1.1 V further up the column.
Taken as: 9.5 V
